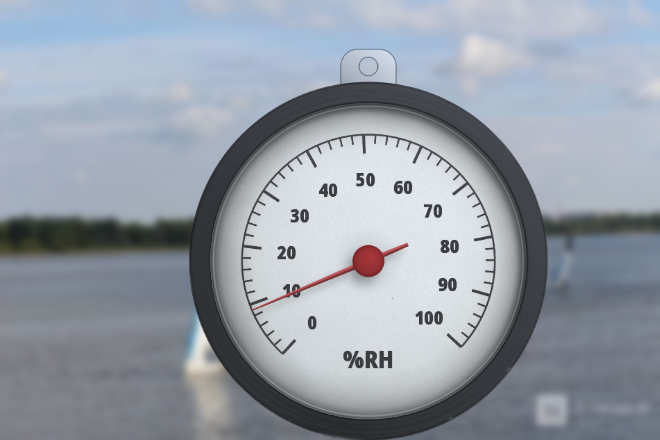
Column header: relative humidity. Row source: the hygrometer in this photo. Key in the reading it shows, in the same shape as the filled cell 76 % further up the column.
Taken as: 9 %
